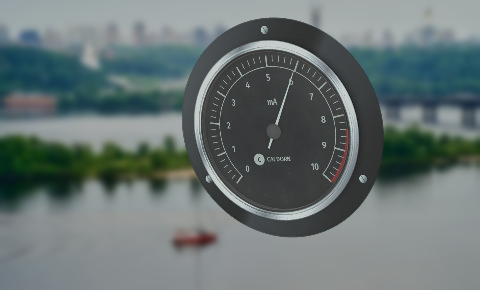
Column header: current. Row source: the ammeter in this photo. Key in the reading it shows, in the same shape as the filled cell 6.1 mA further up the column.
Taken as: 6 mA
